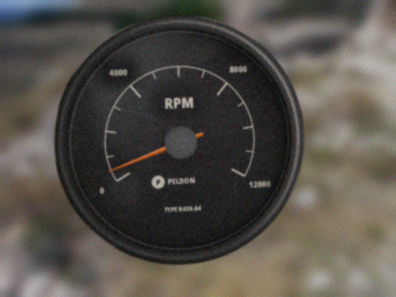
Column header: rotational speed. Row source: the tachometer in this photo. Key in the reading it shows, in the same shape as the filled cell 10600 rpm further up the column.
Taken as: 500 rpm
